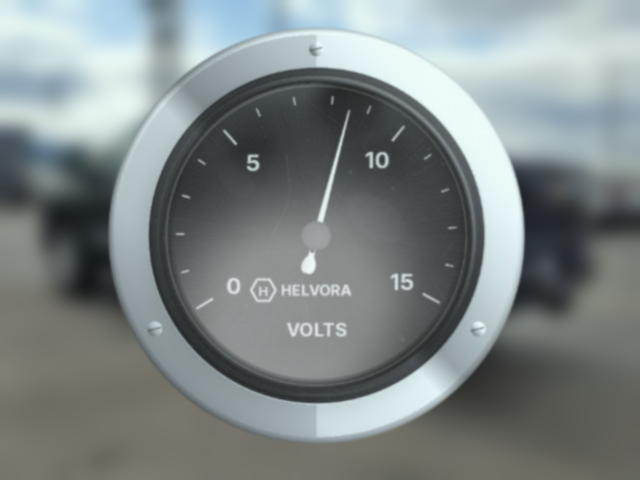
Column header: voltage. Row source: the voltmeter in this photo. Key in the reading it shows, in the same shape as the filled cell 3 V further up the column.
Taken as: 8.5 V
